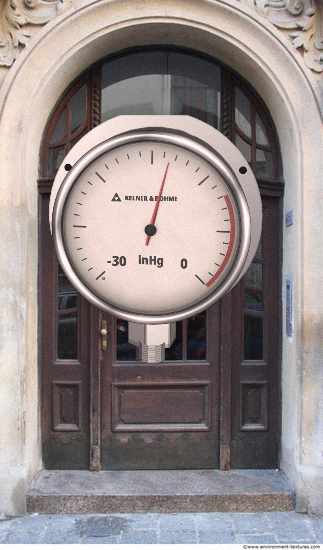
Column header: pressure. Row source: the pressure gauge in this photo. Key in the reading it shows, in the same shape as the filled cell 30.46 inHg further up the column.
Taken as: -13.5 inHg
